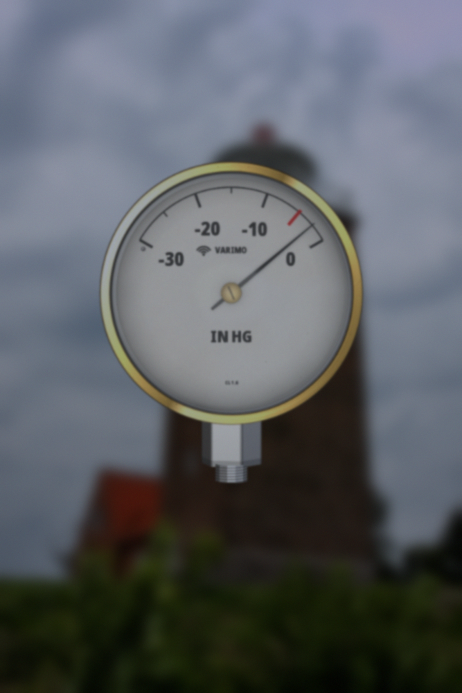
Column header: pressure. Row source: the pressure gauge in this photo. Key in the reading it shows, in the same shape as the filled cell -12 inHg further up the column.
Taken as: -2.5 inHg
